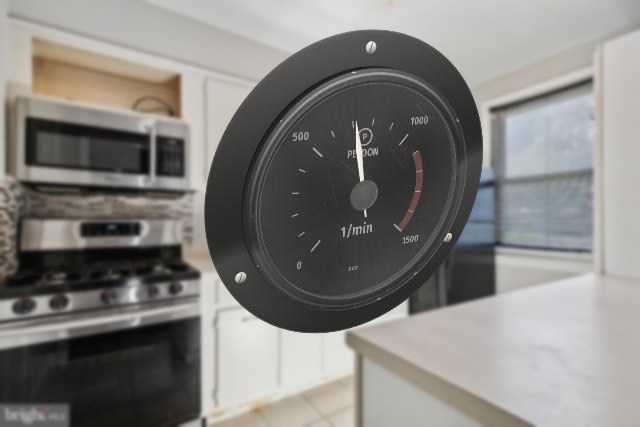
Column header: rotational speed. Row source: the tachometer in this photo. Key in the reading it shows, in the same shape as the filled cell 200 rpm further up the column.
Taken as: 700 rpm
